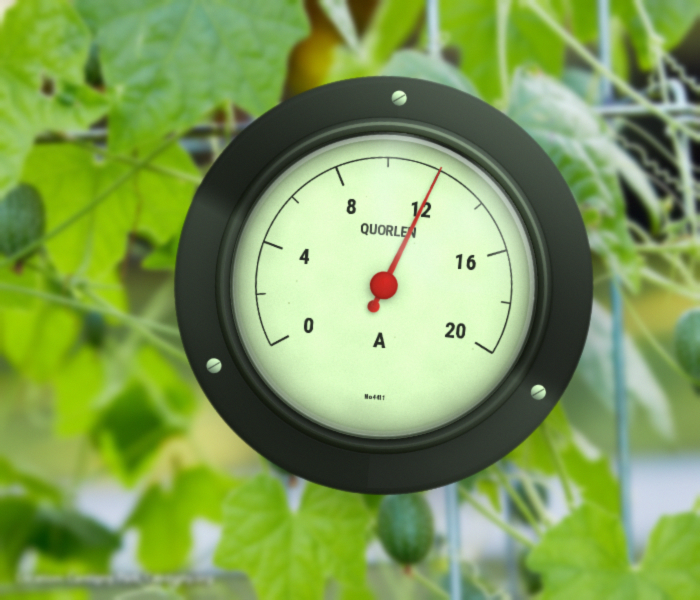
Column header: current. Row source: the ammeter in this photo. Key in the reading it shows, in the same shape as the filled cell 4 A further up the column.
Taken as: 12 A
